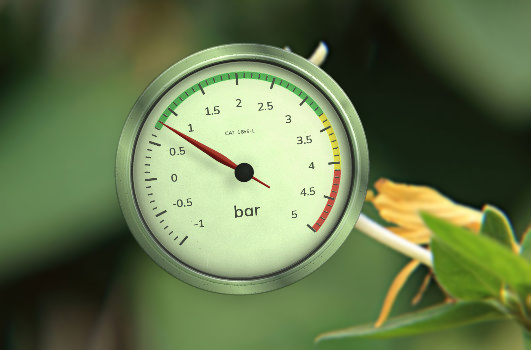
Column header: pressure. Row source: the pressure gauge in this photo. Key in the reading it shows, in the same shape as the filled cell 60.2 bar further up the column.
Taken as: 0.8 bar
